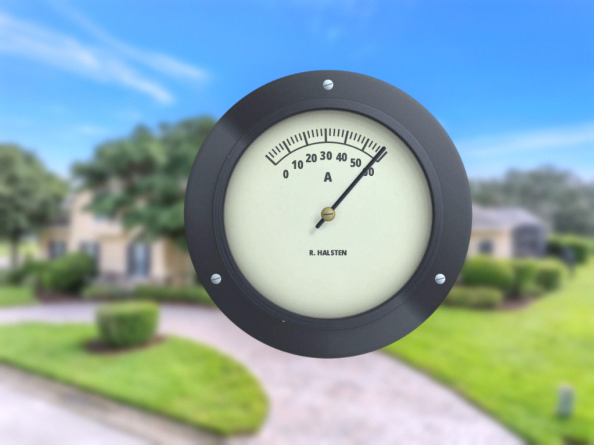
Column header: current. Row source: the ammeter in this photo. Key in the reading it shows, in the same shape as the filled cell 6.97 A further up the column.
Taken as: 58 A
